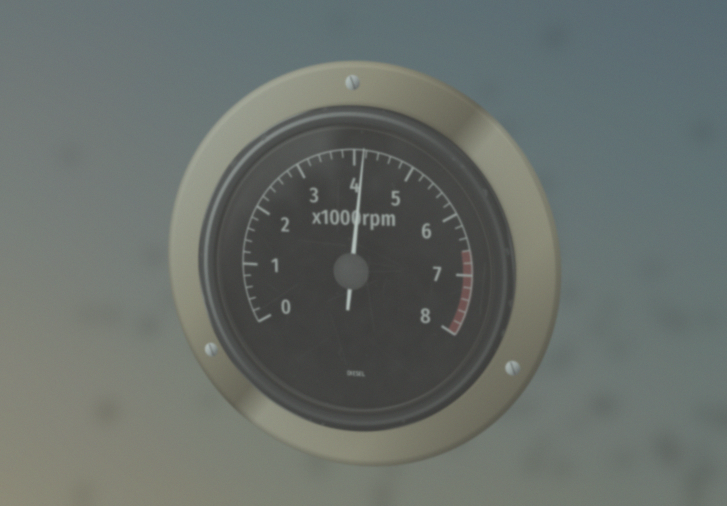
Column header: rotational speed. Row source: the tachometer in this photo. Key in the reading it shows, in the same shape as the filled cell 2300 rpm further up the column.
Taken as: 4200 rpm
